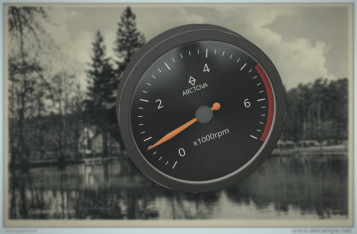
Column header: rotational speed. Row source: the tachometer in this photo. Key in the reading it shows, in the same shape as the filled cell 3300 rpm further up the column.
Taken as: 800 rpm
